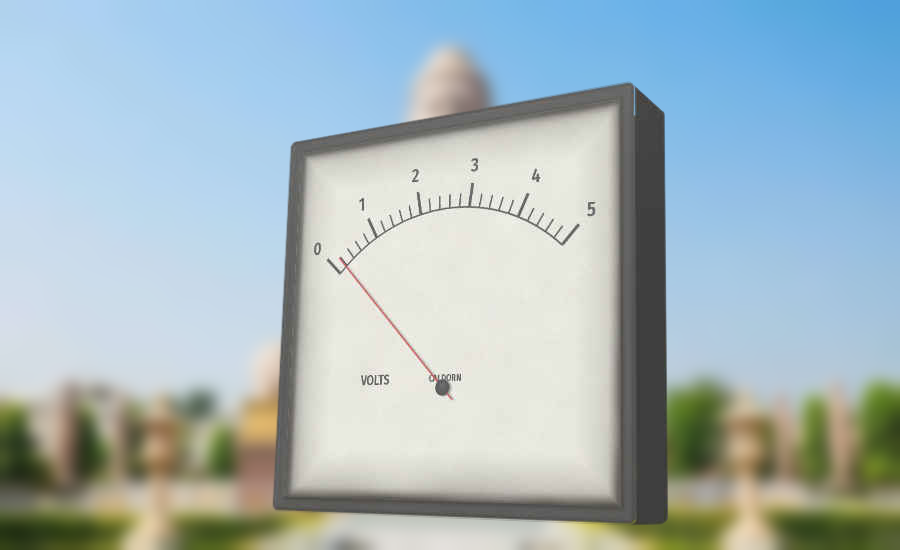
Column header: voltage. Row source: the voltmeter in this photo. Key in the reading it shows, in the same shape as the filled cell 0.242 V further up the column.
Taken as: 0.2 V
